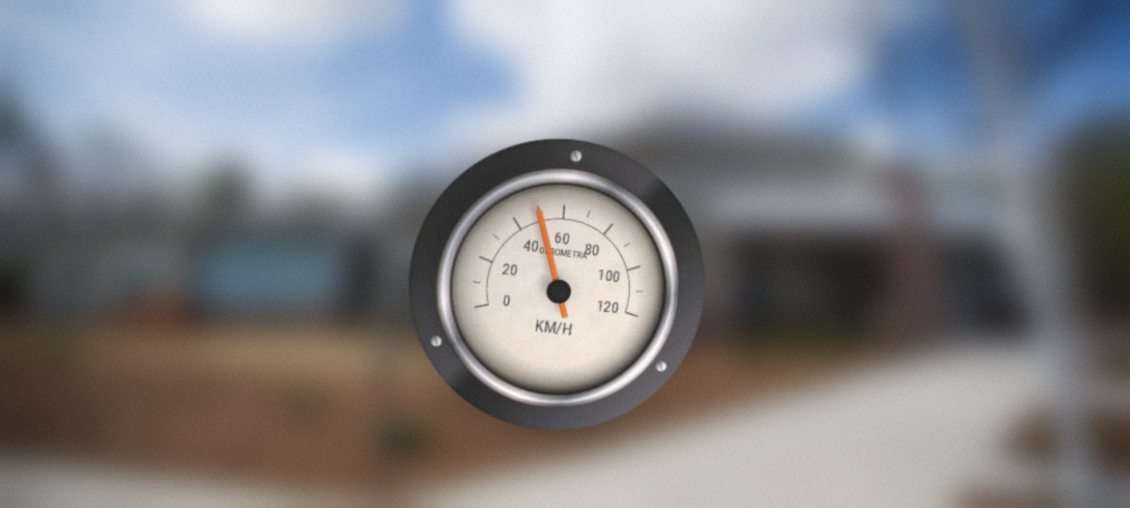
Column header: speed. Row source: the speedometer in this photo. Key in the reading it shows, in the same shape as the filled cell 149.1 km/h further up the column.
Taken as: 50 km/h
